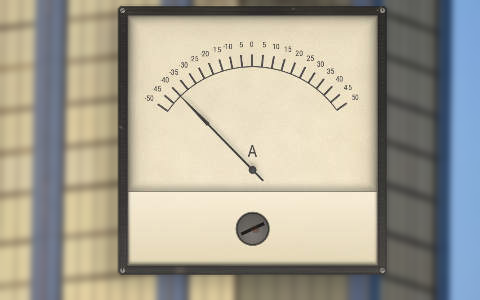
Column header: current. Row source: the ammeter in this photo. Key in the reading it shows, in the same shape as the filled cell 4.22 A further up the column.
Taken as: -40 A
